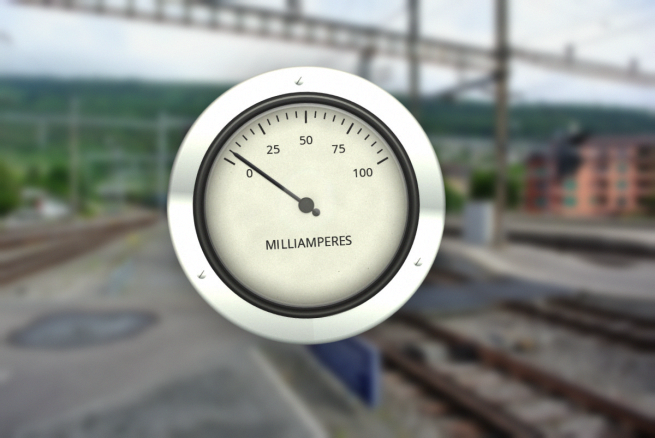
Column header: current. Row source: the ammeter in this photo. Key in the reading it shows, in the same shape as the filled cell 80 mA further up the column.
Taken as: 5 mA
